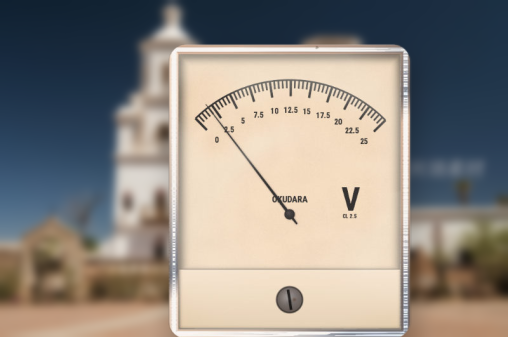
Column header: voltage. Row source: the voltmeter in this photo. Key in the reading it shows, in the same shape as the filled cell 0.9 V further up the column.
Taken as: 2 V
